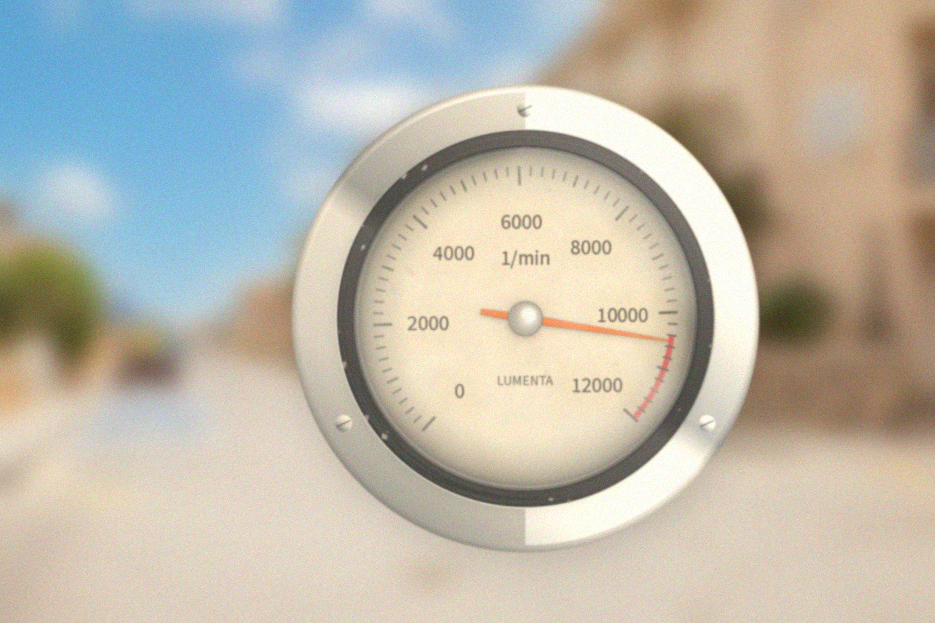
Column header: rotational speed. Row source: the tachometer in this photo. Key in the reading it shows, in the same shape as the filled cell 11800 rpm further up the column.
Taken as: 10500 rpm
